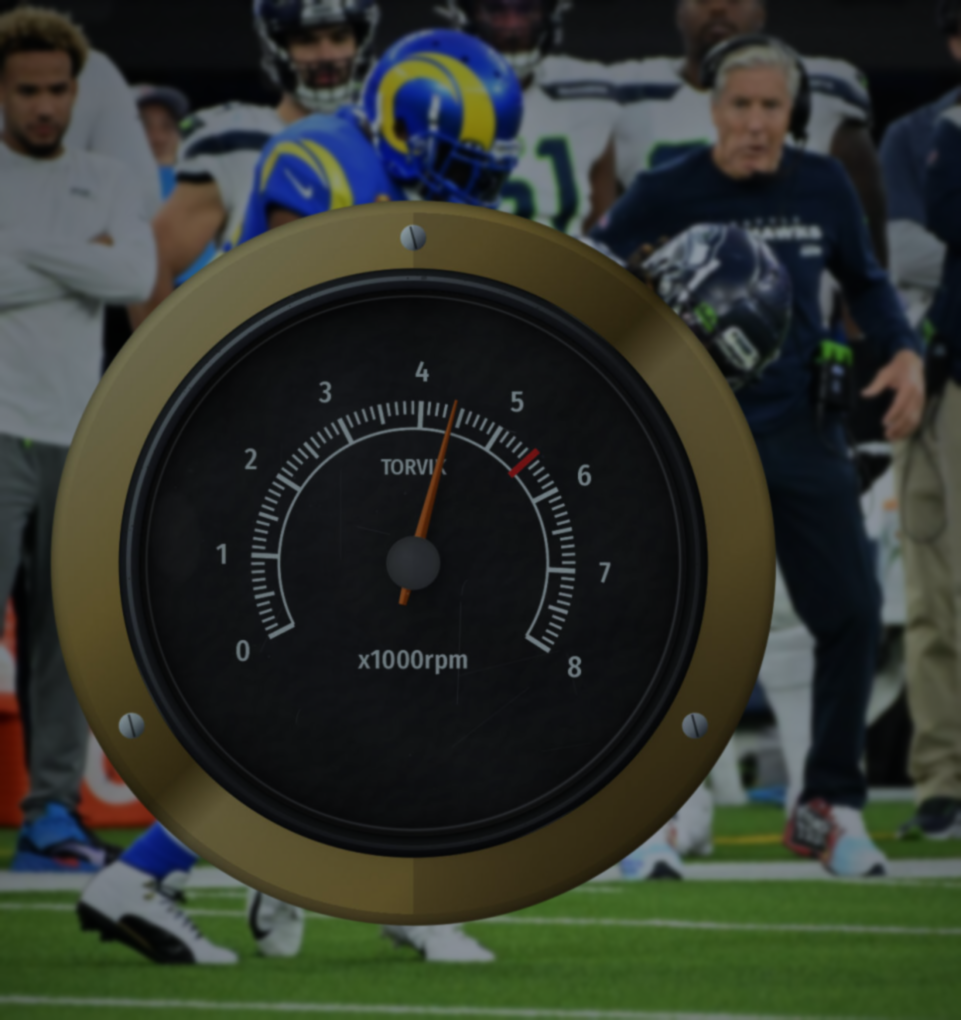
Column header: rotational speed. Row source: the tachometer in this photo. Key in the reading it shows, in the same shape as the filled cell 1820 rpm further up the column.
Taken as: 4400 rpm
